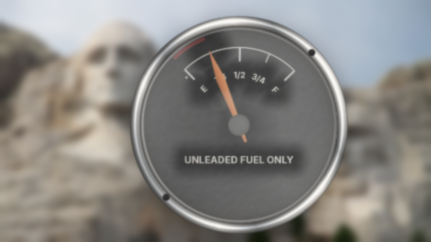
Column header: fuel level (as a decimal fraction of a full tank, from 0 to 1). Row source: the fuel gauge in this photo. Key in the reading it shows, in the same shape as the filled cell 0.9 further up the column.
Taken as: 0.25
